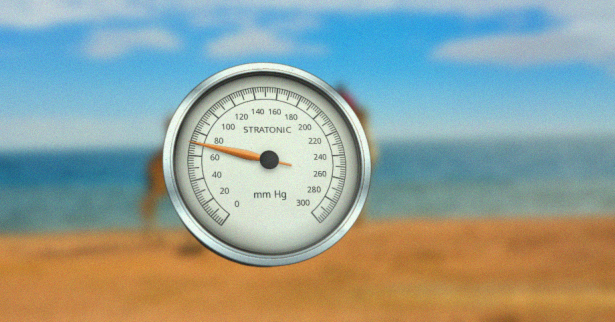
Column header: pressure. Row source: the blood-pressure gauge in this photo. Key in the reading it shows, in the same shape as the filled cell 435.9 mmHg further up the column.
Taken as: 70 mmHg
